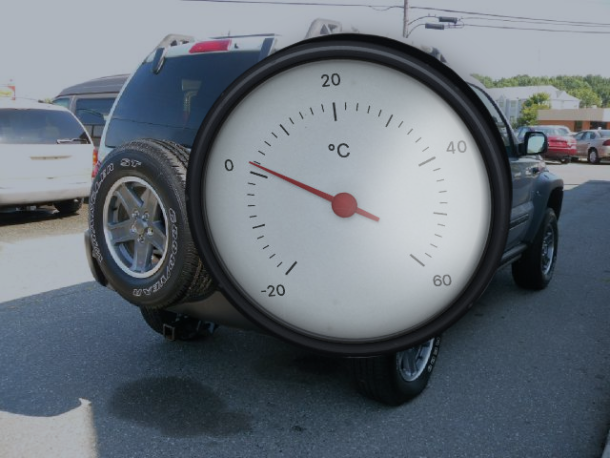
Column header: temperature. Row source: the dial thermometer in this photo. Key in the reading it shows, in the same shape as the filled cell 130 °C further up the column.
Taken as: 2 °C
